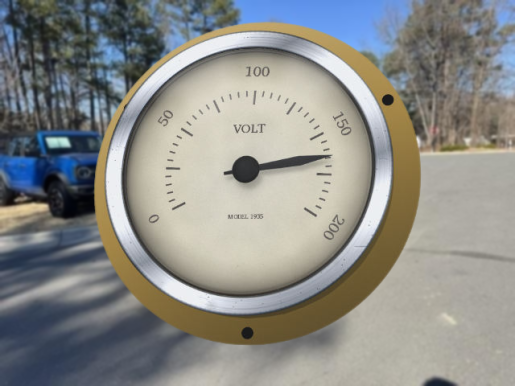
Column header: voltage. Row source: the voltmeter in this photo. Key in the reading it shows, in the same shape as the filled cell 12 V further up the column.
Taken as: 165 V
